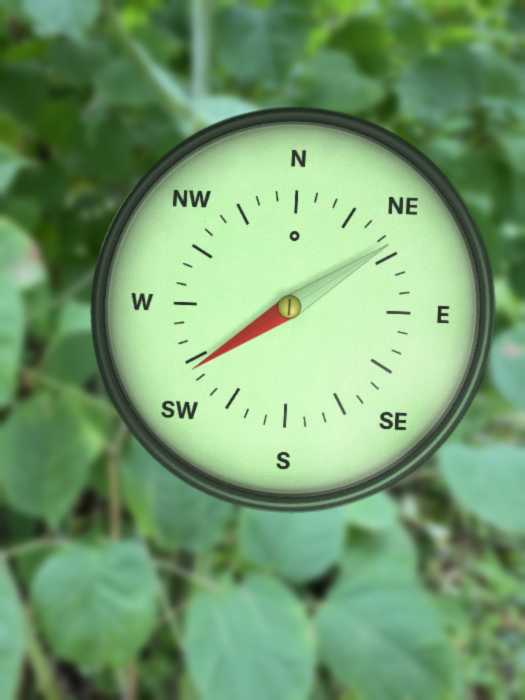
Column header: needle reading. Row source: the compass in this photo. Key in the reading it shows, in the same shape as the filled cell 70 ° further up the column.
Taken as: 235 °
